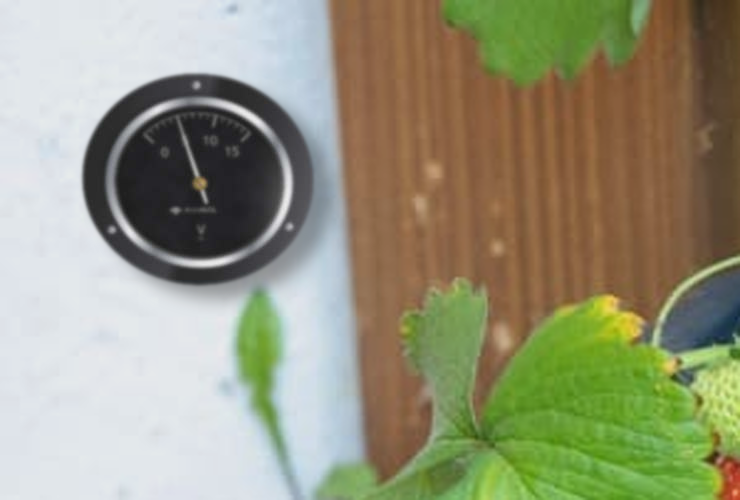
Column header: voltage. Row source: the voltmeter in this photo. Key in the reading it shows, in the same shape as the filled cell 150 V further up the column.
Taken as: 5 V
